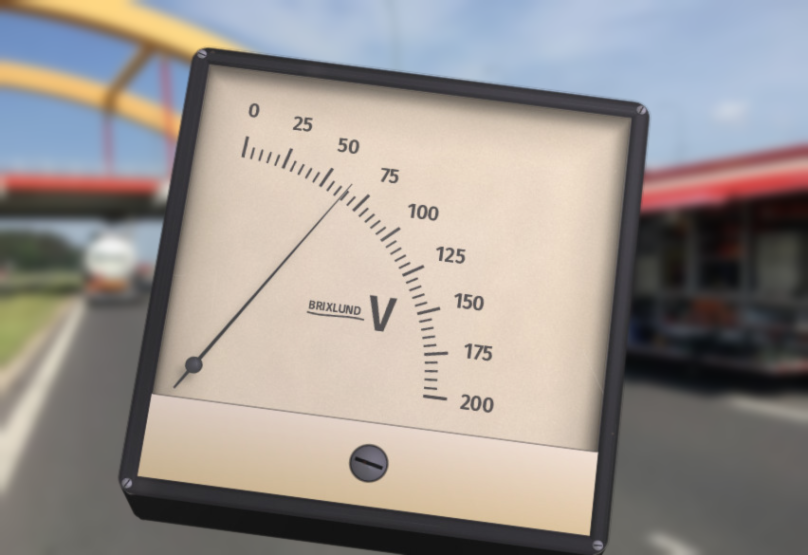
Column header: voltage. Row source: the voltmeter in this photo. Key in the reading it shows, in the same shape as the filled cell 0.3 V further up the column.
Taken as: 65 V
